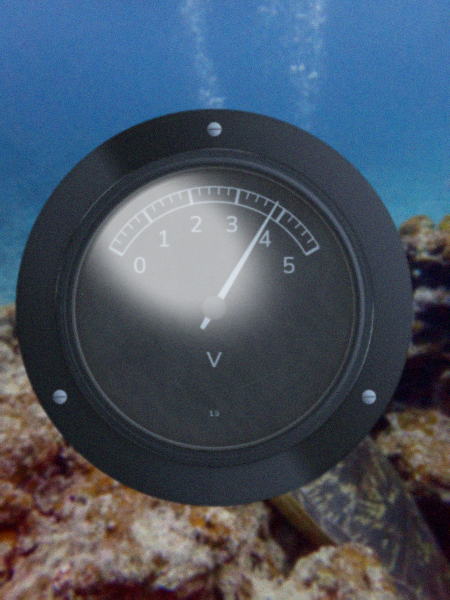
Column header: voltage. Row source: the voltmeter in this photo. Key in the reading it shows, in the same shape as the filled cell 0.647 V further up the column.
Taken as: 3.8 V
